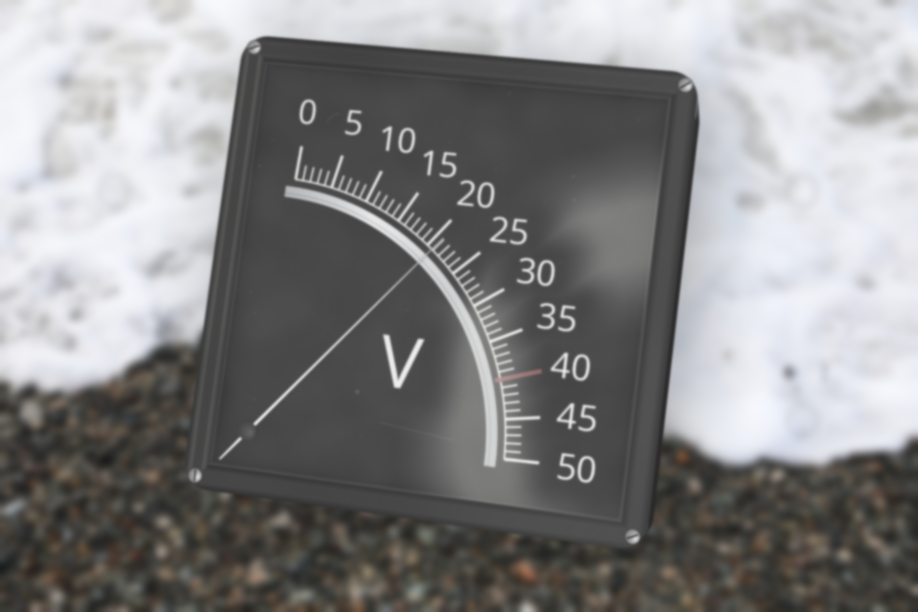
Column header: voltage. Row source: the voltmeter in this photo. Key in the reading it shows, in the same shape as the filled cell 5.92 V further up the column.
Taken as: 21 V
